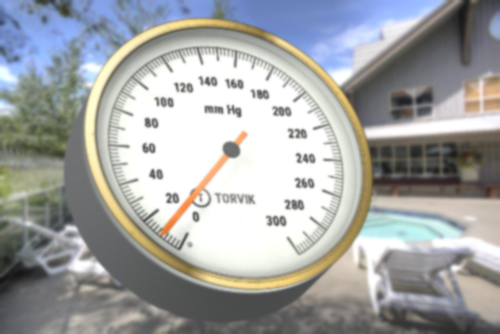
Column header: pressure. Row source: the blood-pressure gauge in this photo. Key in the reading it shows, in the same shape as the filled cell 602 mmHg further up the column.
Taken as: 10 mmHg
